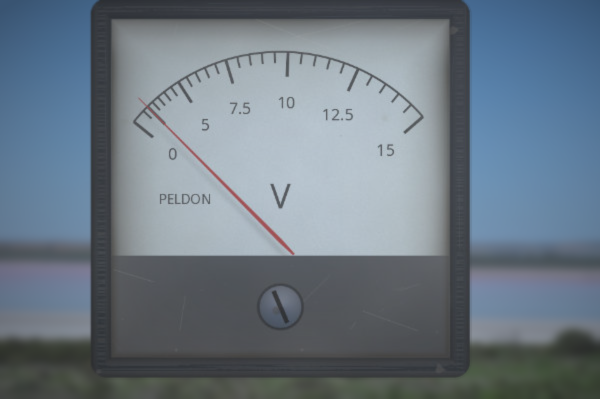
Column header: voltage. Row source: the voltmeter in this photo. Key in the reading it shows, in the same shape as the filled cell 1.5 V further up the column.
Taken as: 2.5 V
